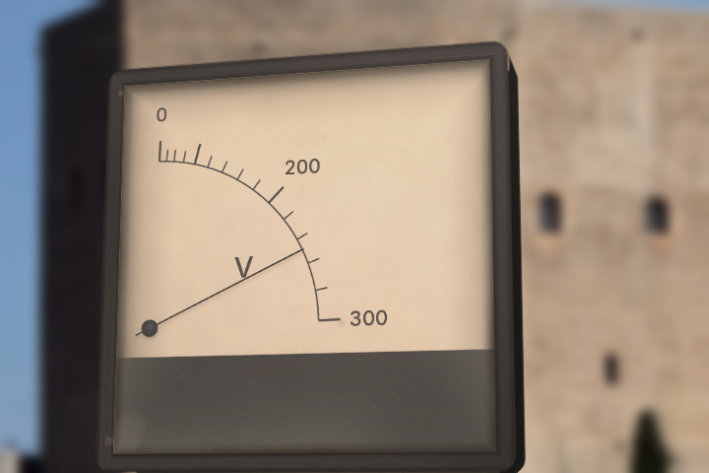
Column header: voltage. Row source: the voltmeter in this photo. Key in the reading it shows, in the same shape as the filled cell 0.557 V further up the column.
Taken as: 250 V
